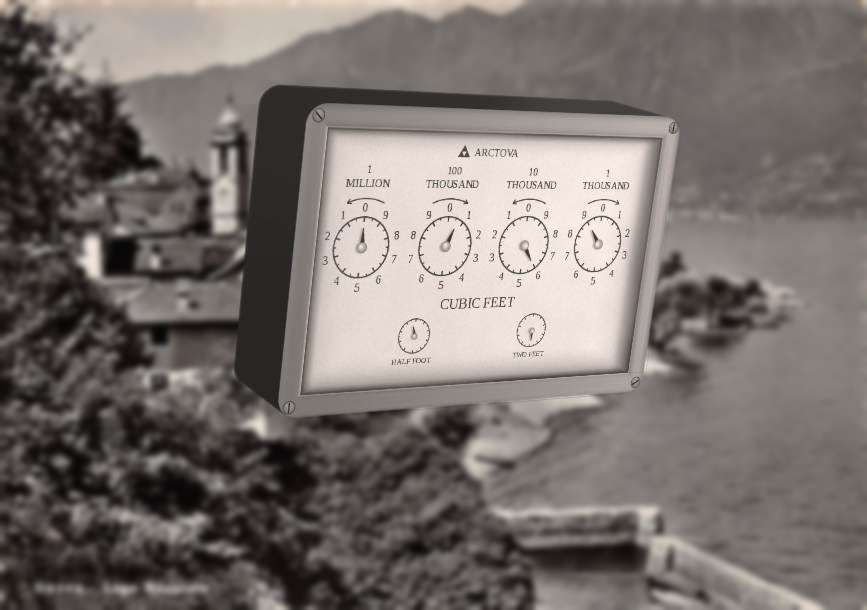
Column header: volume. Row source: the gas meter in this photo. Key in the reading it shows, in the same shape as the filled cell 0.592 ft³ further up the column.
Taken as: 5900 ft³
